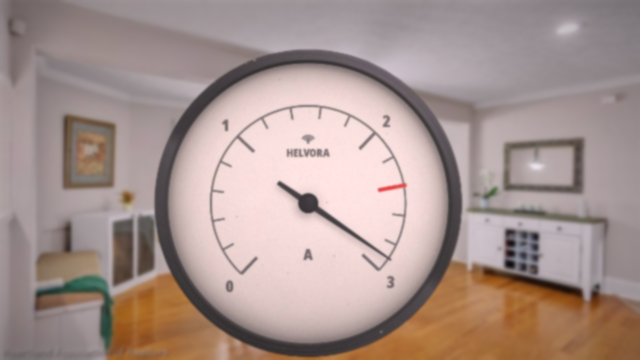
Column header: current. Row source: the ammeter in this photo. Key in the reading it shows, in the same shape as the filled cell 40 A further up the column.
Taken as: 2.9 A
